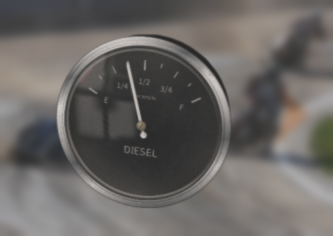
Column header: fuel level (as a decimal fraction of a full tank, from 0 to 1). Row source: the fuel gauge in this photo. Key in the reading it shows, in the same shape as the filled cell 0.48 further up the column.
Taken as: 0.375
